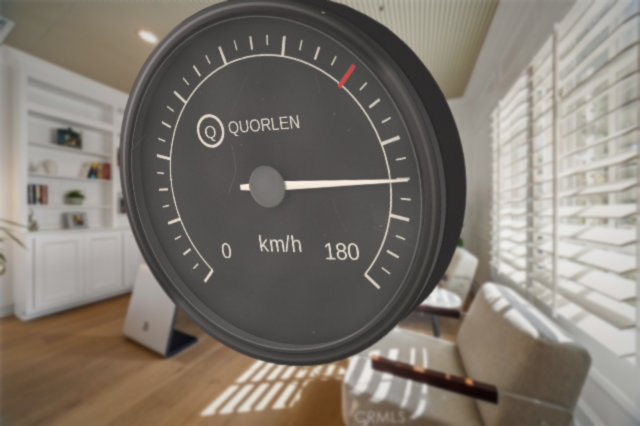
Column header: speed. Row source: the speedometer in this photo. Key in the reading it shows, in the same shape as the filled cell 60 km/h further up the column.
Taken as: 150 km/h
